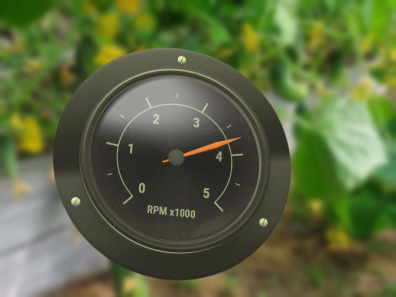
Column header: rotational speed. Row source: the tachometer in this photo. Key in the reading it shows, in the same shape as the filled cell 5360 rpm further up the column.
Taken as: 3750 rpm
